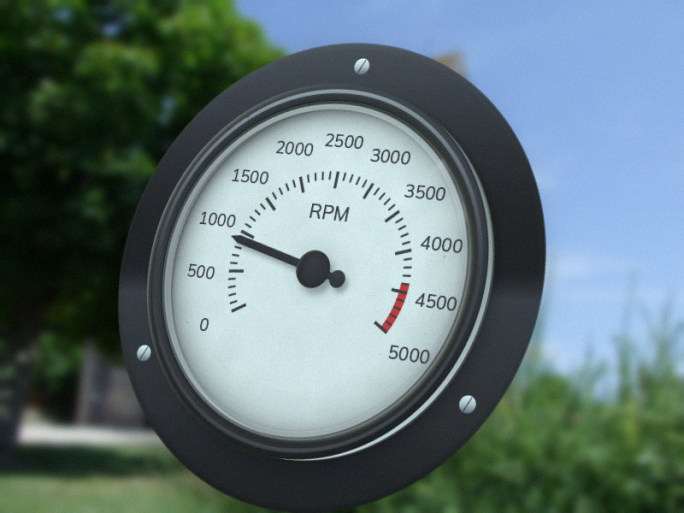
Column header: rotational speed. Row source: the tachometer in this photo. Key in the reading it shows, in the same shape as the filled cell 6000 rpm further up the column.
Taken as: 900 rpm
